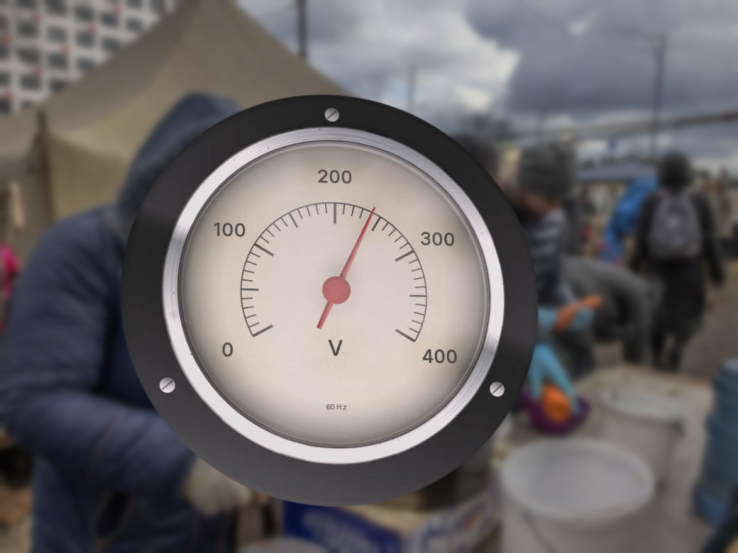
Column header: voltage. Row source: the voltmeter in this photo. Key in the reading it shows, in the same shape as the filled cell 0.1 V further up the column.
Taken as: 240 V
